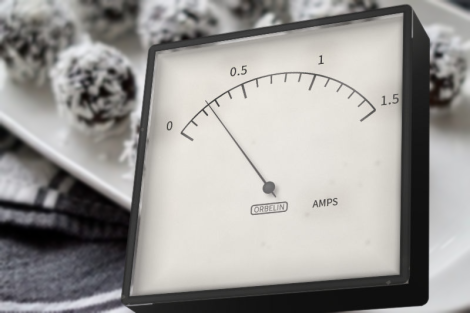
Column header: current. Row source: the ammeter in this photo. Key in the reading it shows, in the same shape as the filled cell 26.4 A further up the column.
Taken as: 0.25 A
